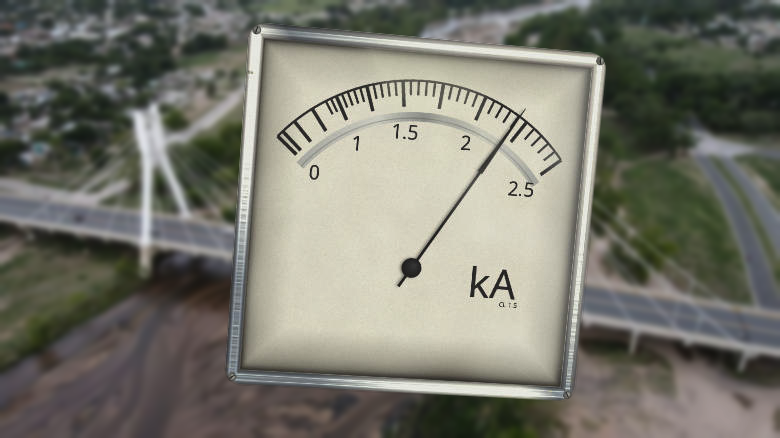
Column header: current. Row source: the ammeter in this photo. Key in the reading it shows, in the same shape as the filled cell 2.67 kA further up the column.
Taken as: 2.2 kA
